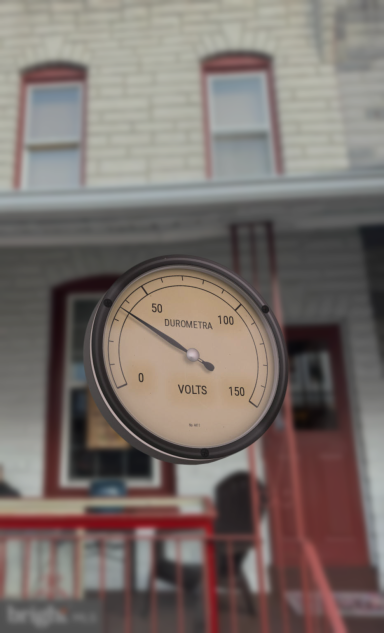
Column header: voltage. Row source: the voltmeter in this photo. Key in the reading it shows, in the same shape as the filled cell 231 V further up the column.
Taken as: 35 V
